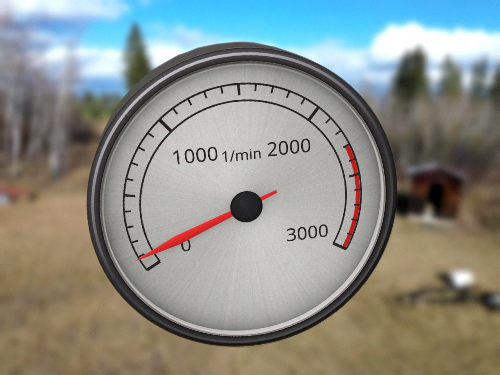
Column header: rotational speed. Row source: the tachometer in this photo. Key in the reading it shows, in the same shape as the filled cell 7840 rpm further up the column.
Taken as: 100 rpm
